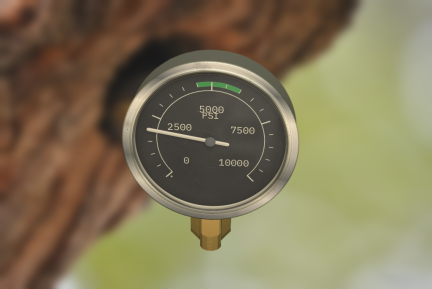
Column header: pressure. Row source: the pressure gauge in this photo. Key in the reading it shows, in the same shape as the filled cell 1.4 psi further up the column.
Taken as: 2000 psi
